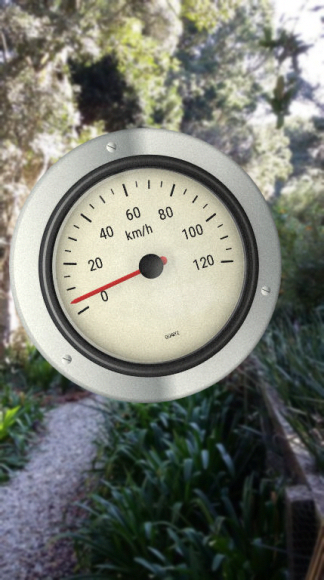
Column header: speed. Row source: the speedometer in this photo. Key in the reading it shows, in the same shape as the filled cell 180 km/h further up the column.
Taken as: 5 km/h
